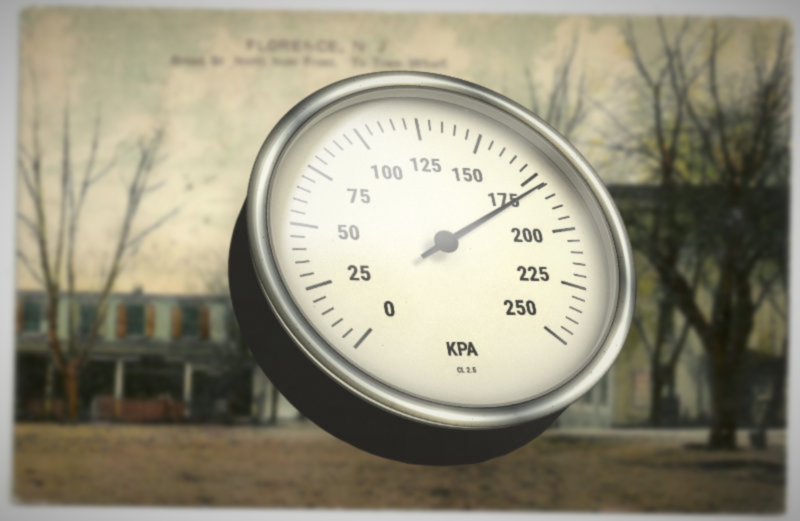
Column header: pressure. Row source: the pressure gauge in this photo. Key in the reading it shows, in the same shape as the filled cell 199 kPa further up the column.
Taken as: 180 kPa
